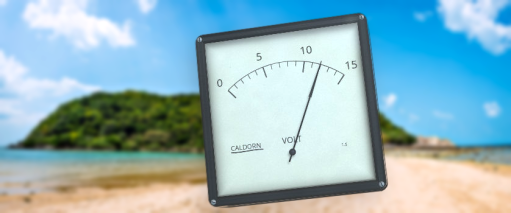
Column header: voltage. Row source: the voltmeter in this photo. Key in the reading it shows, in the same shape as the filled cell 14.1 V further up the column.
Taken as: 12 V
